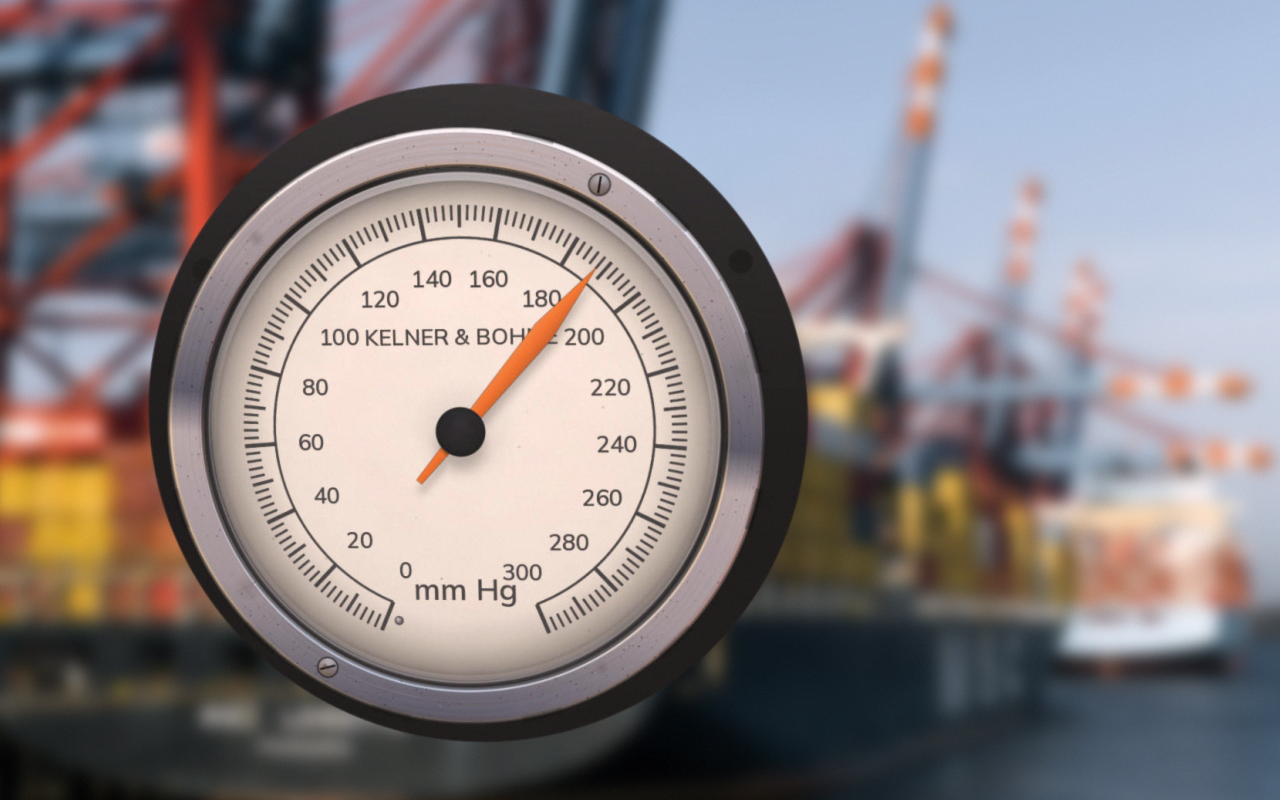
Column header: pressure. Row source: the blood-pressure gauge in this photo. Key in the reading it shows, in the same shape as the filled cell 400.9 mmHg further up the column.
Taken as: 188 mmHg
